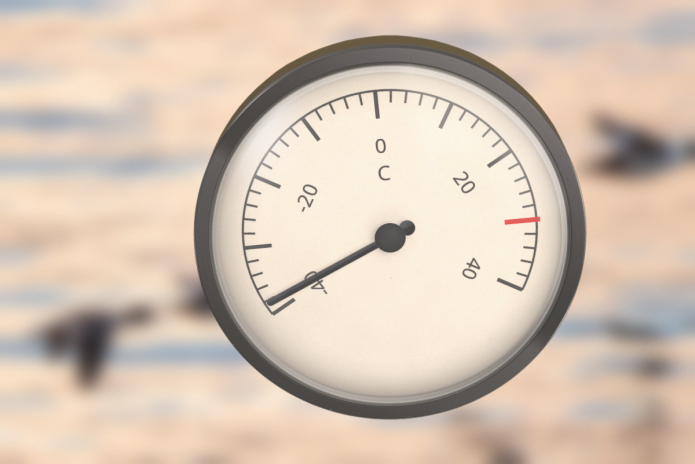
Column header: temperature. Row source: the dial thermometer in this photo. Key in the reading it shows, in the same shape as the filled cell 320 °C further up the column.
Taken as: -38 °C
